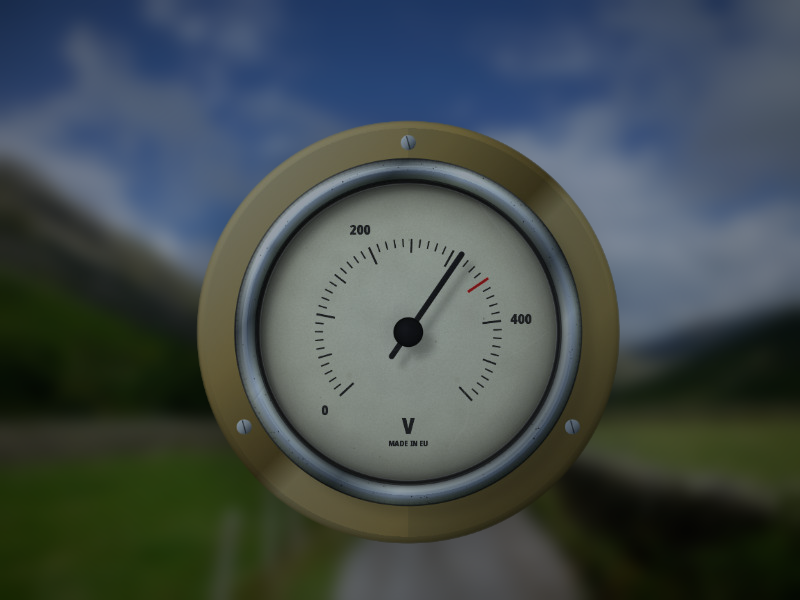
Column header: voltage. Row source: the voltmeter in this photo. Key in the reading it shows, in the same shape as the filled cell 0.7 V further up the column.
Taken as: 310 V
